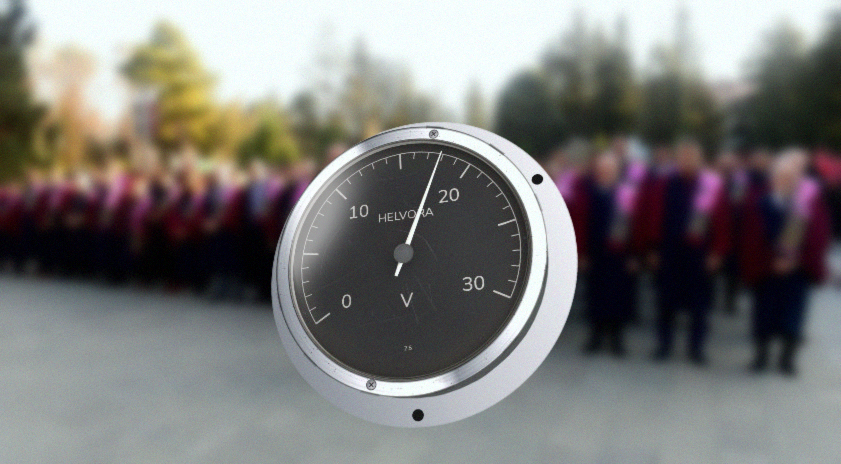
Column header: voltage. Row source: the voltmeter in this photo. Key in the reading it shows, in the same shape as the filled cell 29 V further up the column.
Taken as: 18 V
